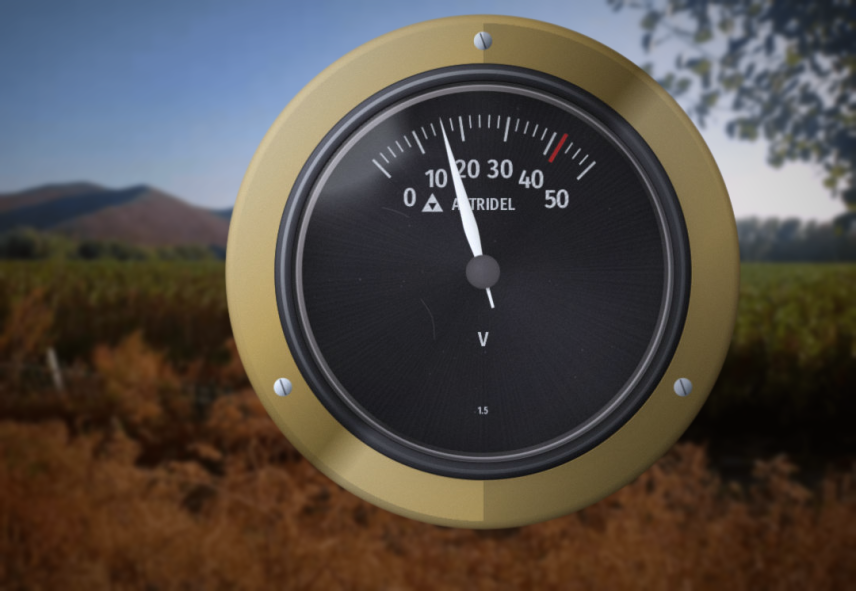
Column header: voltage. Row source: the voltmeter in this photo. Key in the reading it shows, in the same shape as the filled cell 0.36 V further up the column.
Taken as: 16 V
